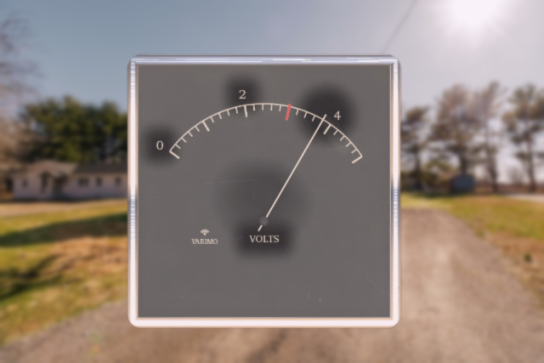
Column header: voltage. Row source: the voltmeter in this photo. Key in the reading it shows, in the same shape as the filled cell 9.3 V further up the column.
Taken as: 3.8 V
